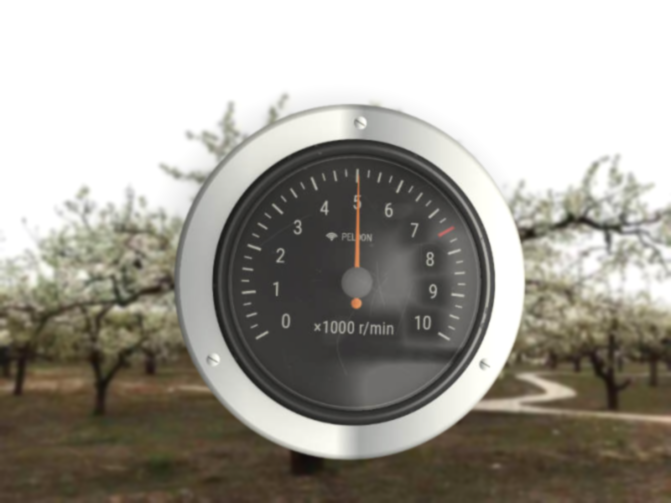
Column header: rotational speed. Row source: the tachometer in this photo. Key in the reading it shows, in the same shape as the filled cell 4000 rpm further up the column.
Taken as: 5000 rpm
